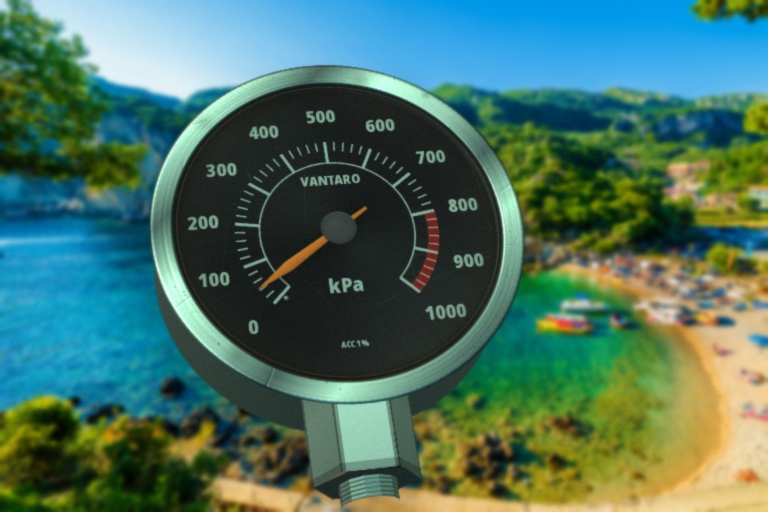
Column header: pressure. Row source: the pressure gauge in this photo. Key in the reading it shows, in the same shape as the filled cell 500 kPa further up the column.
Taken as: 40 kPa
